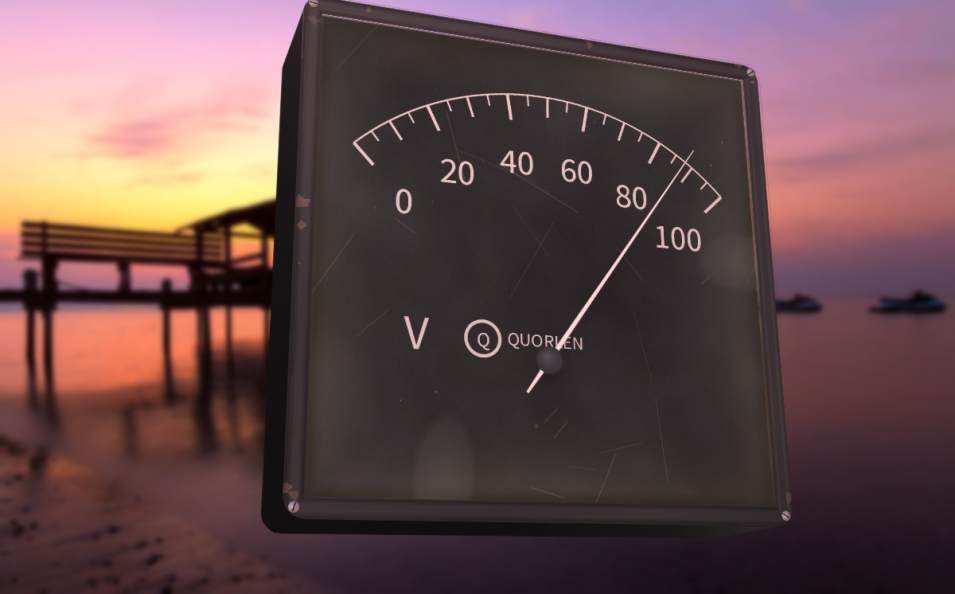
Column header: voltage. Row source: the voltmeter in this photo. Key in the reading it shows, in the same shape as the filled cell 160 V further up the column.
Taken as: 87.5 V
